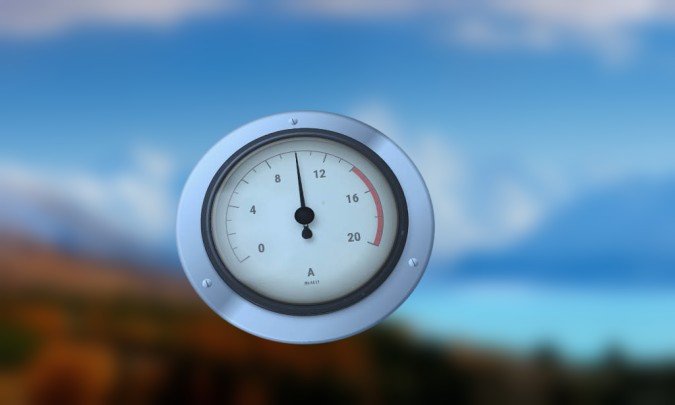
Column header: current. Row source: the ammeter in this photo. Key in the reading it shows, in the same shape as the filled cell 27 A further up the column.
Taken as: 10 A
